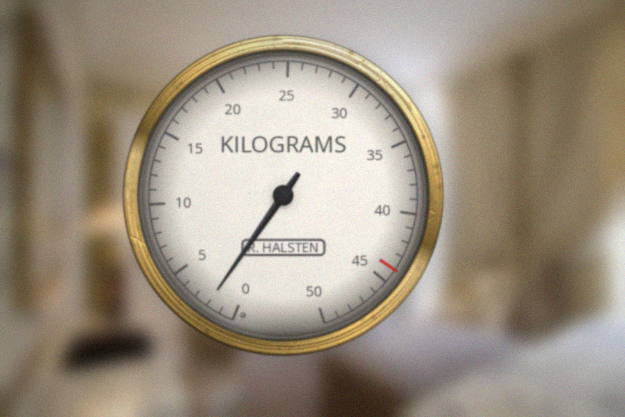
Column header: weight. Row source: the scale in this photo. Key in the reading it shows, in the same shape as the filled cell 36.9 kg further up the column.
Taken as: 2 kg
